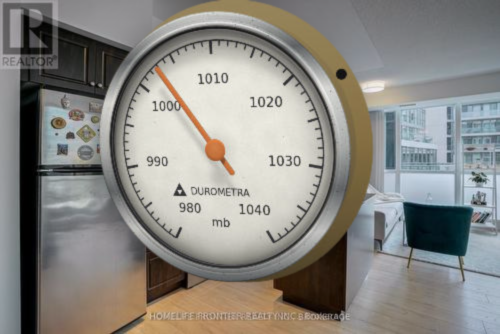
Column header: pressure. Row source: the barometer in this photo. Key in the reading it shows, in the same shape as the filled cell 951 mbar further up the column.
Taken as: 1003 mbar
